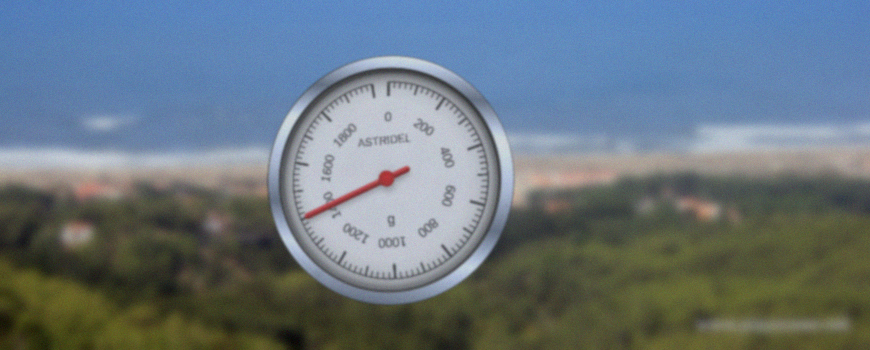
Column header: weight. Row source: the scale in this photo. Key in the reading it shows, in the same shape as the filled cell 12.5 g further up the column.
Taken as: 1400 g
